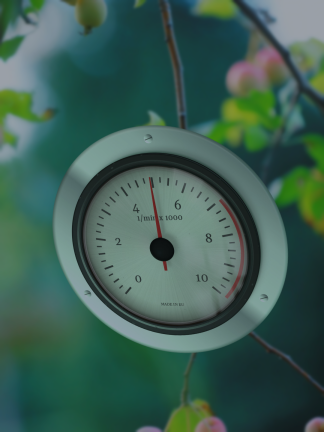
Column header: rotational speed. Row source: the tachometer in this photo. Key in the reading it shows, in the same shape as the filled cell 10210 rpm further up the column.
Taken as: 5000 rpm
